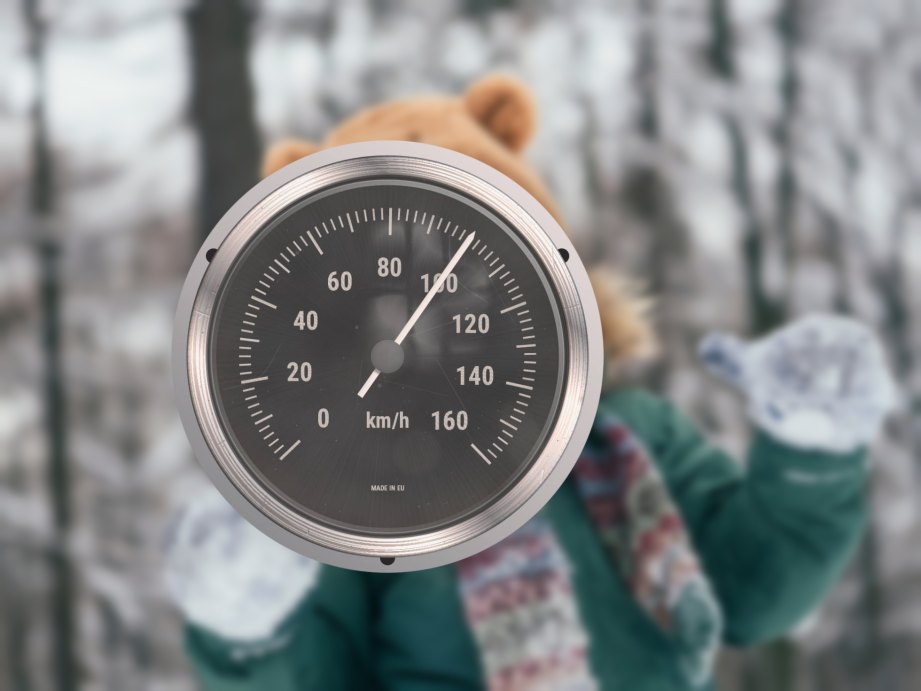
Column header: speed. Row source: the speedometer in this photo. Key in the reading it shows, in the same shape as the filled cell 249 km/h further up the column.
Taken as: 100 km/h
